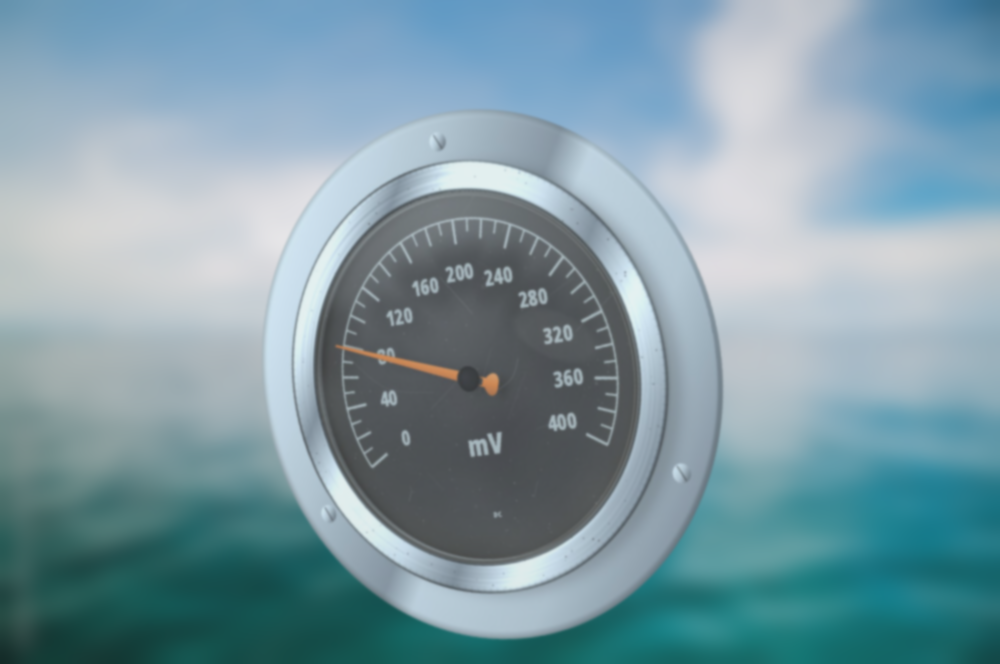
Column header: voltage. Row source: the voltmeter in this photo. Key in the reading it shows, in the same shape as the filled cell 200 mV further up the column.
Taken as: 80 mV
